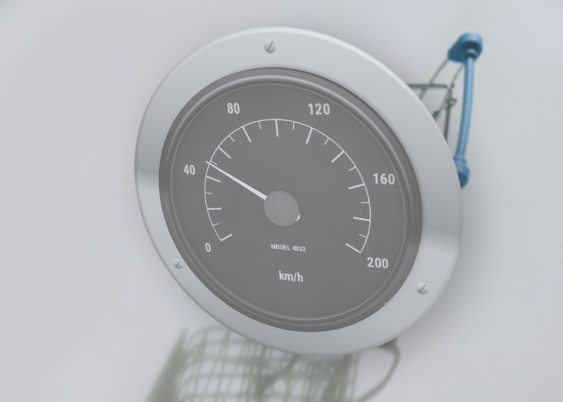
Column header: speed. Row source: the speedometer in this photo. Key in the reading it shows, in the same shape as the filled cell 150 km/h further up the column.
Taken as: 50 km/h
